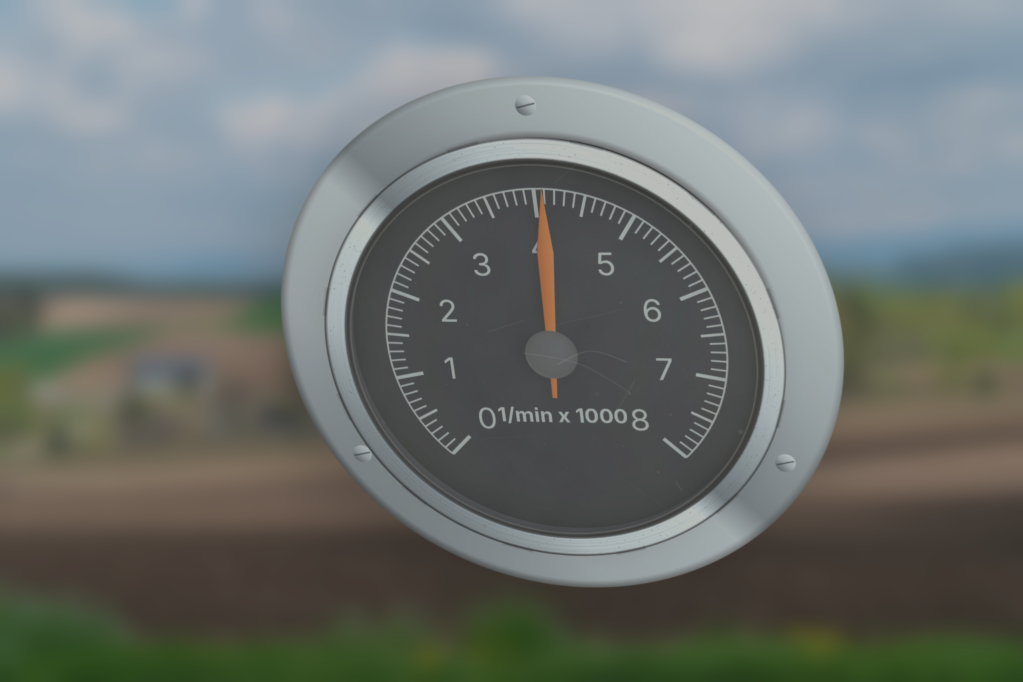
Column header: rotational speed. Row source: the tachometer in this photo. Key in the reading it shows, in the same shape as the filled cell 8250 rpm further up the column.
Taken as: 4100 rpm
